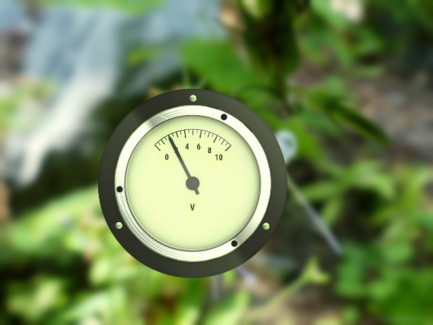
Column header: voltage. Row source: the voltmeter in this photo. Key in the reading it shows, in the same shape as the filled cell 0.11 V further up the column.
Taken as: 2 V
